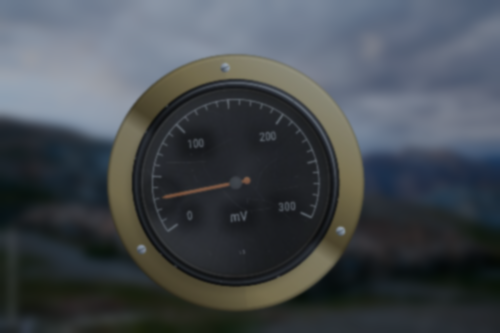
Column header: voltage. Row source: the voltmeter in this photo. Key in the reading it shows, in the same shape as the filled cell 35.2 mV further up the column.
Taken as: 30 mV
